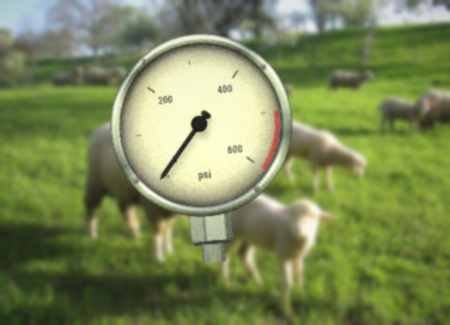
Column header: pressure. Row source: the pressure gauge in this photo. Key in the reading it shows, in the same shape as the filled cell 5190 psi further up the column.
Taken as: 0 psi
